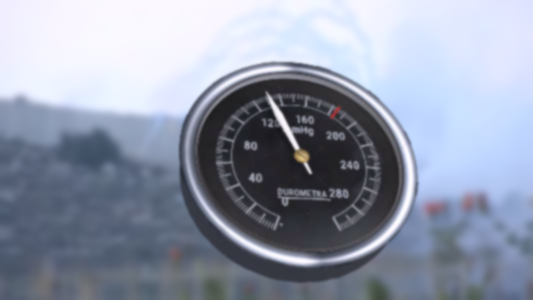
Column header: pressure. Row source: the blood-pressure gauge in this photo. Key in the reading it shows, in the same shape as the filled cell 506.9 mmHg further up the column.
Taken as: 130 mmHg
